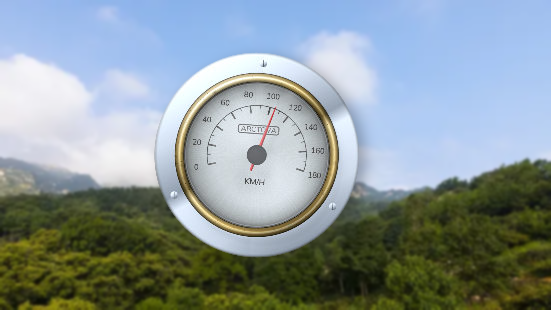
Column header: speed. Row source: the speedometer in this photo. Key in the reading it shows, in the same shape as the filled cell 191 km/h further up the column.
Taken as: 105 km/h
